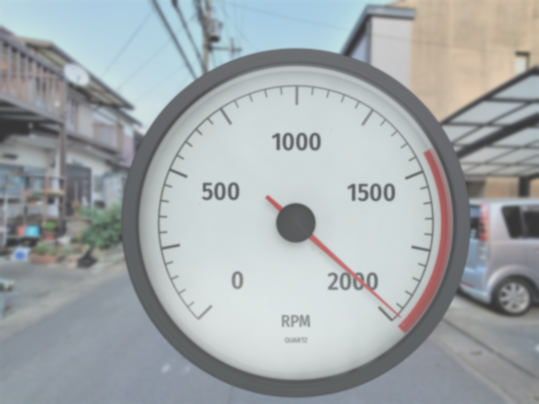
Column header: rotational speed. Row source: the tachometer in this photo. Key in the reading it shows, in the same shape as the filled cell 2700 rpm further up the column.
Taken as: 1975 rpm
